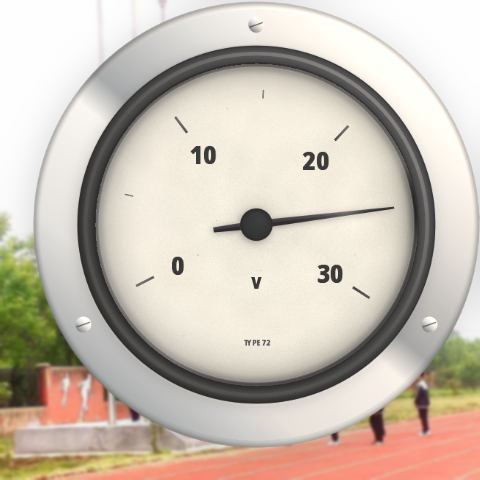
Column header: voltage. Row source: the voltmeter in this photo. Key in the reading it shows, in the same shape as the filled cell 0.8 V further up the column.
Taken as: 25 V
